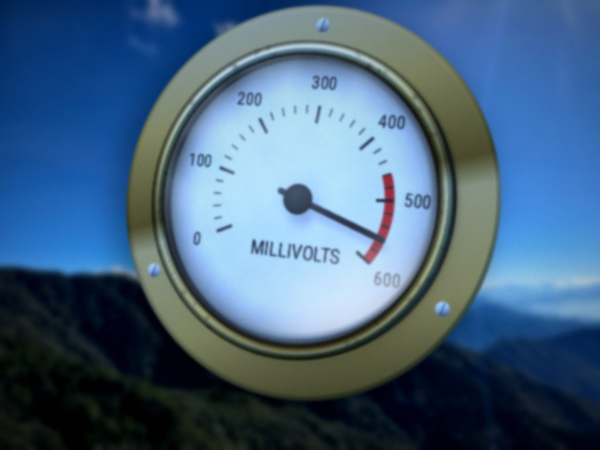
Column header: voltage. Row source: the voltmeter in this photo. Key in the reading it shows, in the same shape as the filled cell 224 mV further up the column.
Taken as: 560 mV
